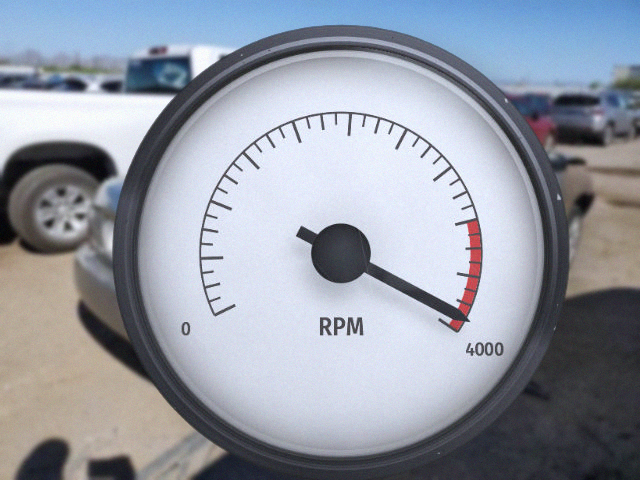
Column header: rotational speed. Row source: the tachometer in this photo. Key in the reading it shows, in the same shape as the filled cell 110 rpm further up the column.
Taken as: 3900 rpm
